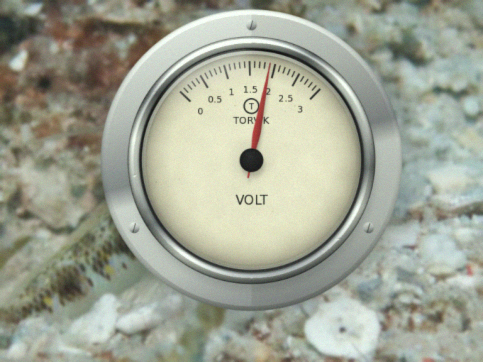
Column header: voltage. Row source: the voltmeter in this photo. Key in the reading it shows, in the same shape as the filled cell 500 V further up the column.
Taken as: 1.9 V
